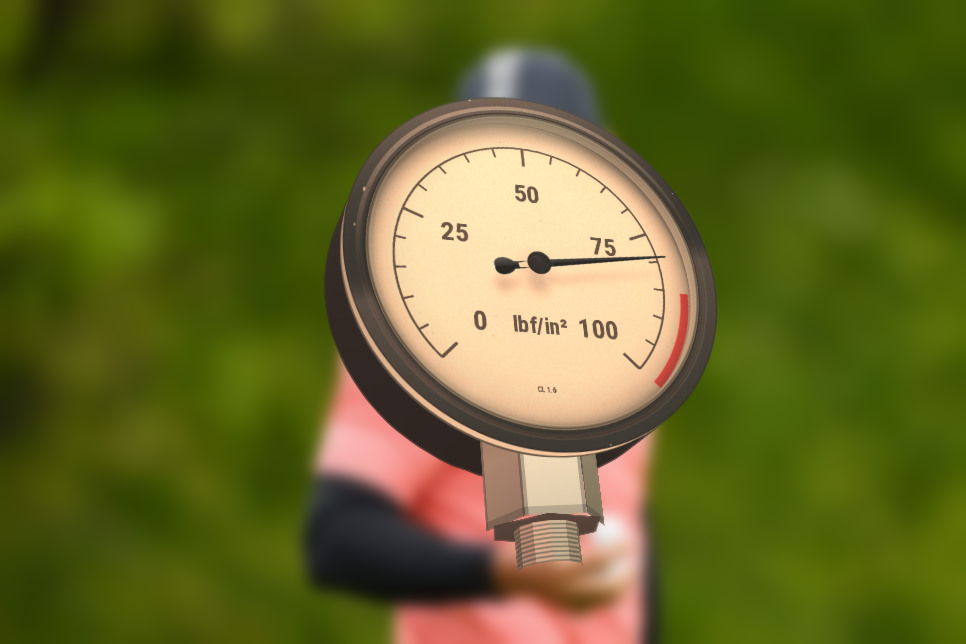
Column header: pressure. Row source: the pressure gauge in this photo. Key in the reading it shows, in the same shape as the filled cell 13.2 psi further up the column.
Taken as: 80 psi
